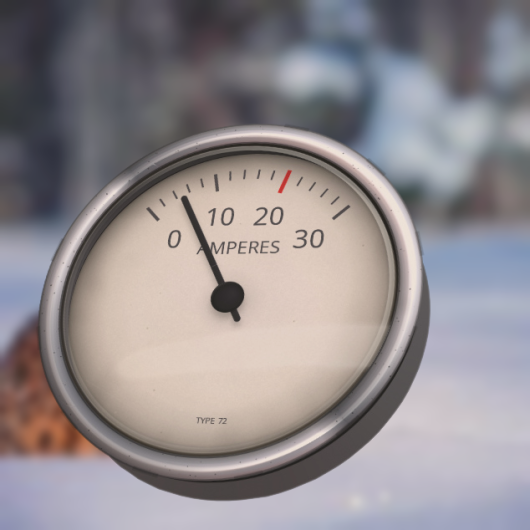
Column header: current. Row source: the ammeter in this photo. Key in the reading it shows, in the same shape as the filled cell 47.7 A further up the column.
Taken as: 5 A
